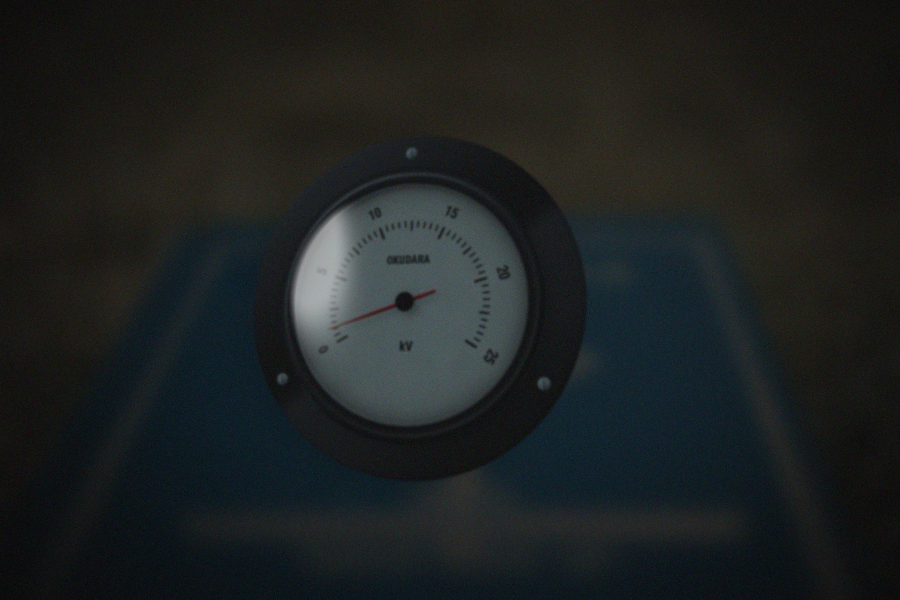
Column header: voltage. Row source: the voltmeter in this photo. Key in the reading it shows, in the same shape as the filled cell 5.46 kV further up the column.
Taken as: 1 kV
